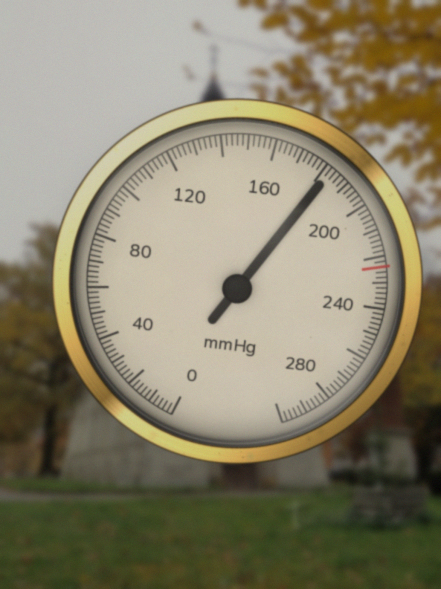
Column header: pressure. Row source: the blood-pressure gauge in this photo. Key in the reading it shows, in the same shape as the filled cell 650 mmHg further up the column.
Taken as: 182 mmHg
